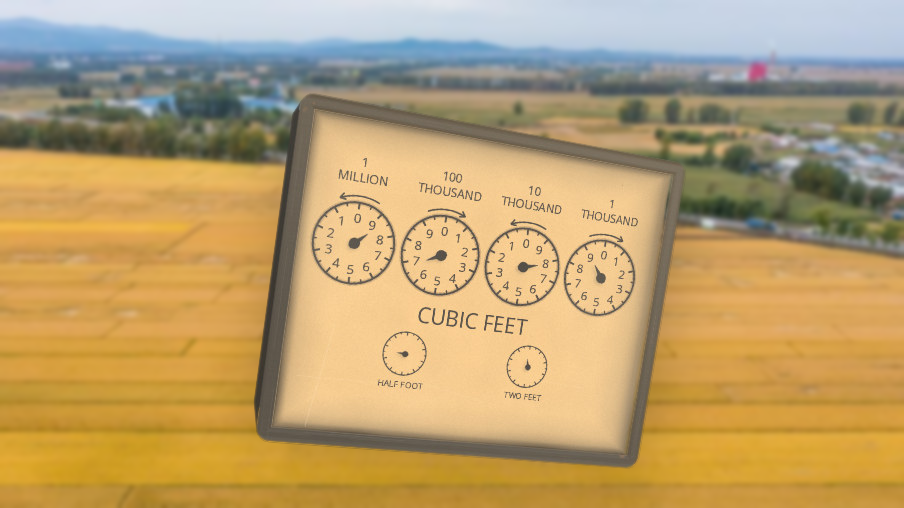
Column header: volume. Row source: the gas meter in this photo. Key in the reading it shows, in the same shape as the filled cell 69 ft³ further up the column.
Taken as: 867900 ft³
